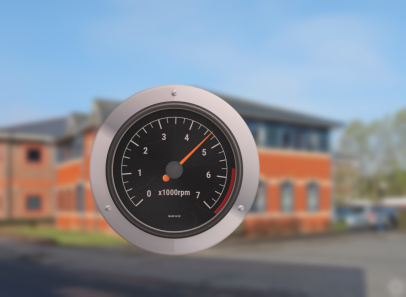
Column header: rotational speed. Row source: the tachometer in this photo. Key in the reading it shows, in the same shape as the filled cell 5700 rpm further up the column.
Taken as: 4625 rpm
